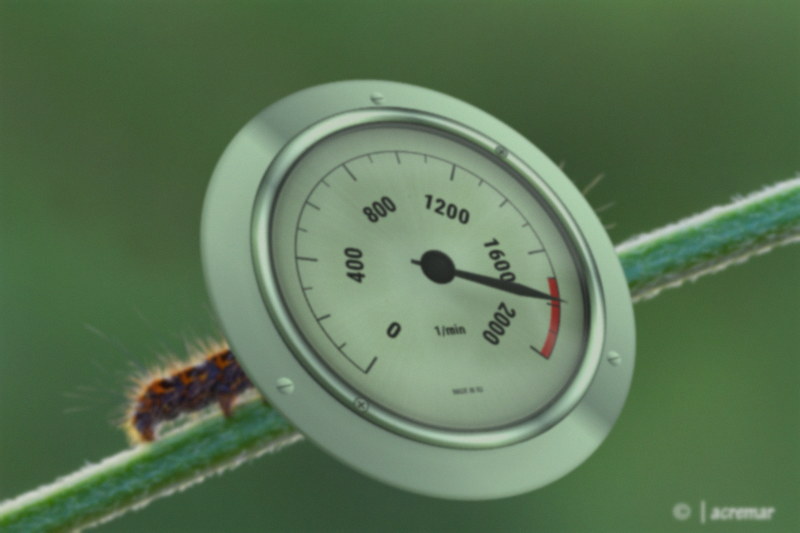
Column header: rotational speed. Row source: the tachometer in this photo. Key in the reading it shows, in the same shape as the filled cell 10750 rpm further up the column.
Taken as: 1800 rpm
